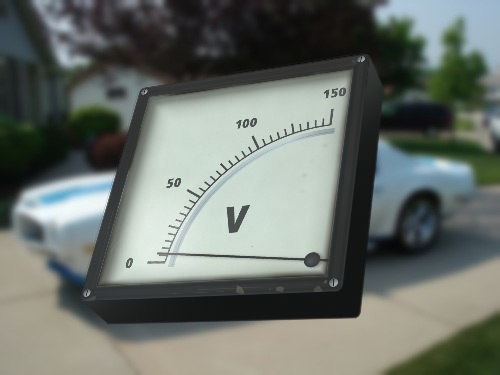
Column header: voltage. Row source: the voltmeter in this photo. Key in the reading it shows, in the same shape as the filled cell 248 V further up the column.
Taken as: 5 V
